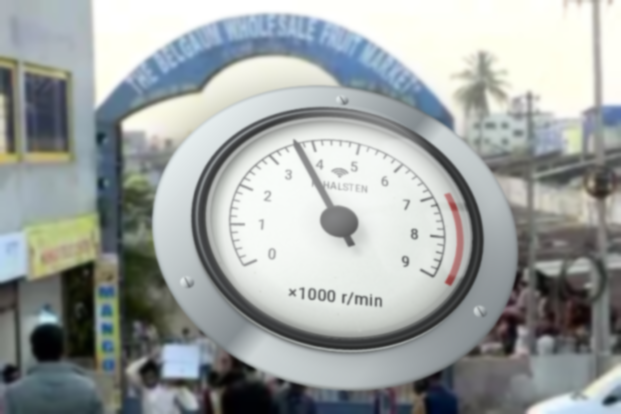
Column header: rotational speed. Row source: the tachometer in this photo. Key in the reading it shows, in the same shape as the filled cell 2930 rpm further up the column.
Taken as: 3600 rpm
